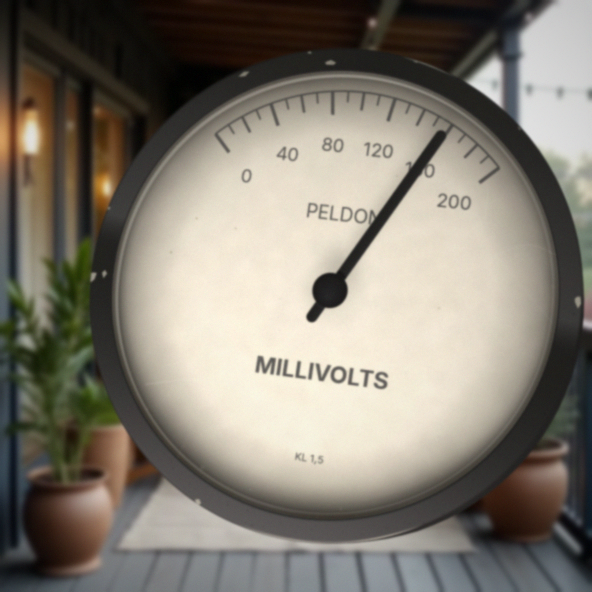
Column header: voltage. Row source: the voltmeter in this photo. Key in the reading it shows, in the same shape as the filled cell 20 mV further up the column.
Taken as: 160 mV
